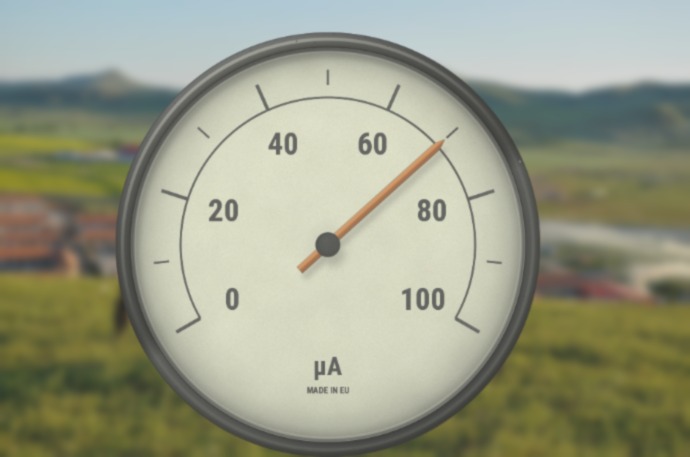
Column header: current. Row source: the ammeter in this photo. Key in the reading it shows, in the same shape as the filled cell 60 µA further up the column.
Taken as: 70 µA
